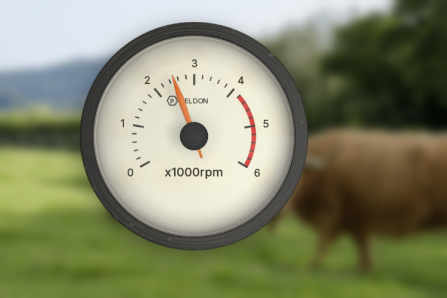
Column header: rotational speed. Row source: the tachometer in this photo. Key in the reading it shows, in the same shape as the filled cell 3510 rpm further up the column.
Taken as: 2500 rpm
